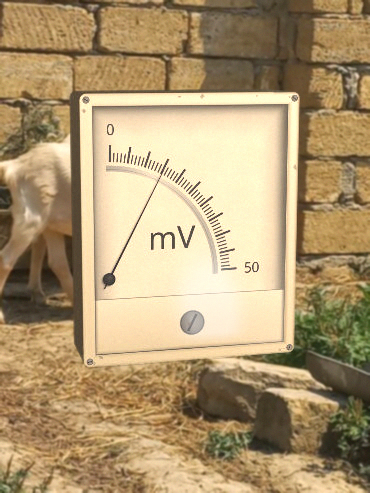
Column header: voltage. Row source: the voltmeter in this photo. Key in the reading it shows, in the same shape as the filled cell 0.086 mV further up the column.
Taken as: 15 mV
